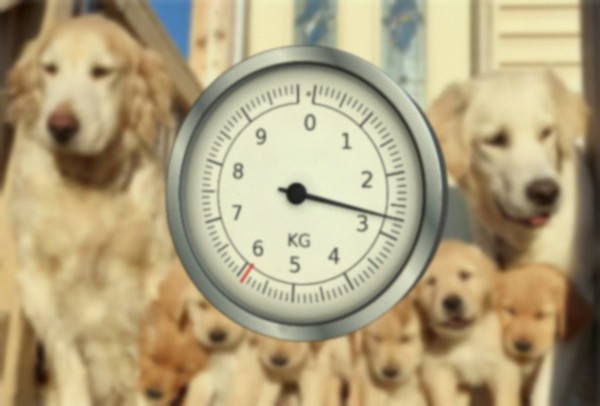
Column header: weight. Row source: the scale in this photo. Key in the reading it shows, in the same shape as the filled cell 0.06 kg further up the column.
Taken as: 2.7 kg
